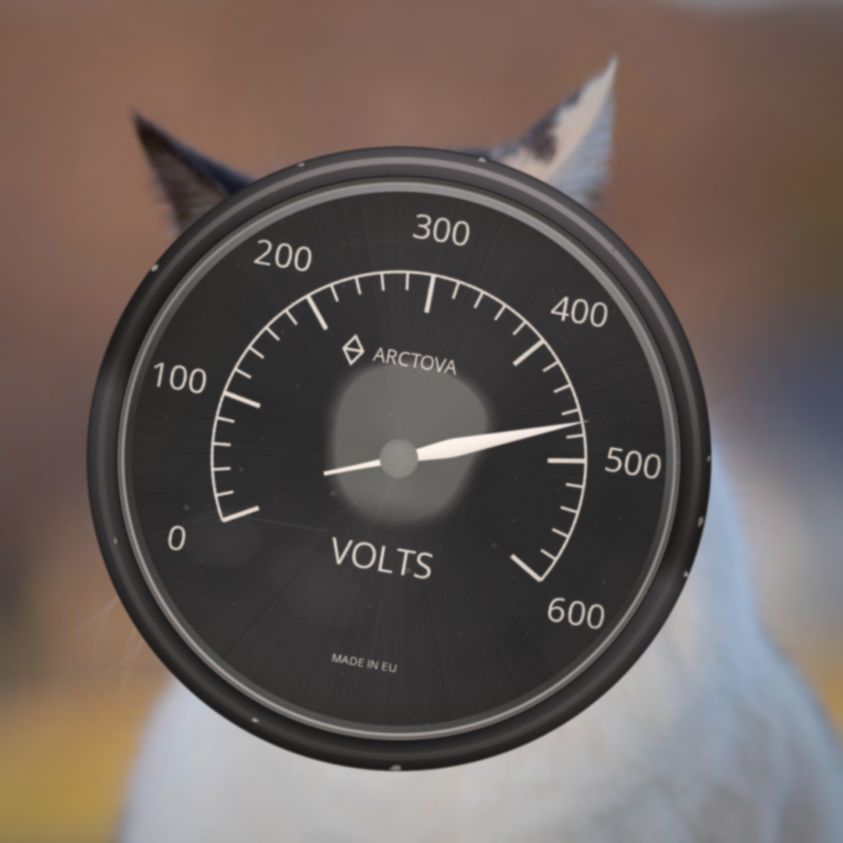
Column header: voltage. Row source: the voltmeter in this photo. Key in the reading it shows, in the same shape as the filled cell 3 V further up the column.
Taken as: 470 V
